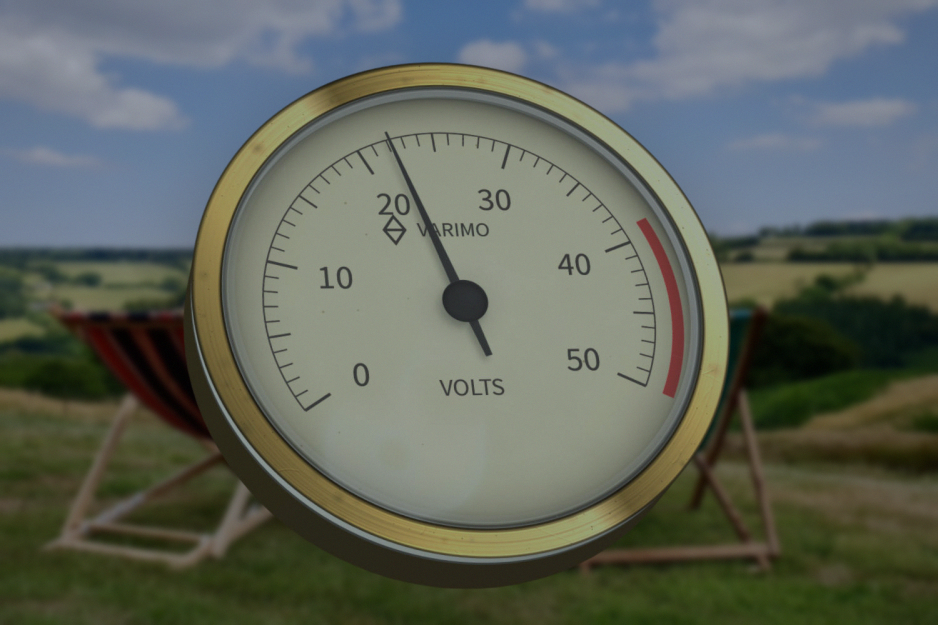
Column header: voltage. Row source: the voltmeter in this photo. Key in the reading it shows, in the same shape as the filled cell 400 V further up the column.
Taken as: 22 V
